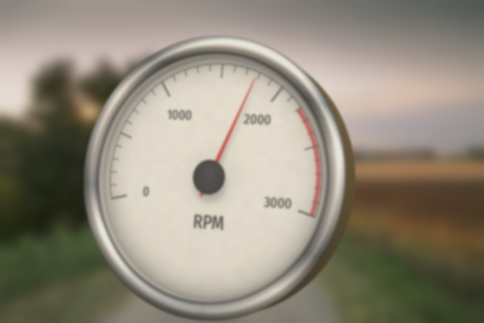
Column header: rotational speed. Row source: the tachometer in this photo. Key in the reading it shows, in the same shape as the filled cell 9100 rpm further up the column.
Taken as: 1800 rpm
